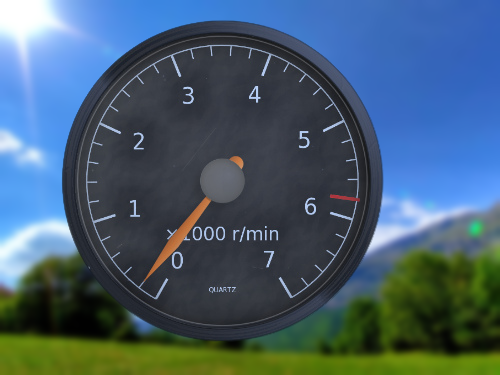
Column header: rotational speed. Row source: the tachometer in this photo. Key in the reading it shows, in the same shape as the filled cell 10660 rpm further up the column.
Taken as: 200 rpm
